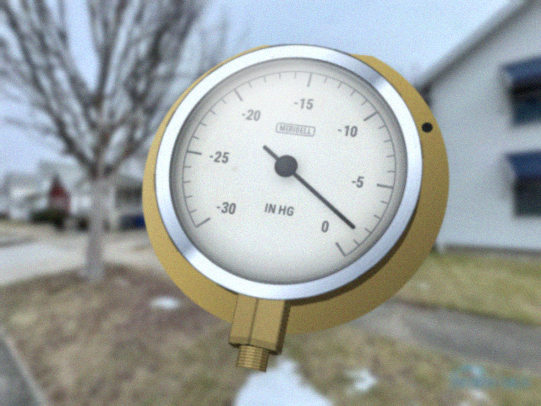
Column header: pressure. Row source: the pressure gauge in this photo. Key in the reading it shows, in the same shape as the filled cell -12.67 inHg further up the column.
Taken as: -1.5 inHg
